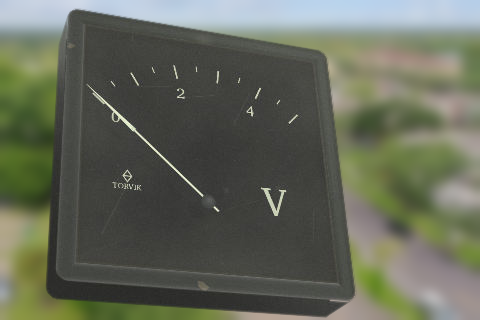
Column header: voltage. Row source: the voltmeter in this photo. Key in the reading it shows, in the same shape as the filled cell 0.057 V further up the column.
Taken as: 0 V
